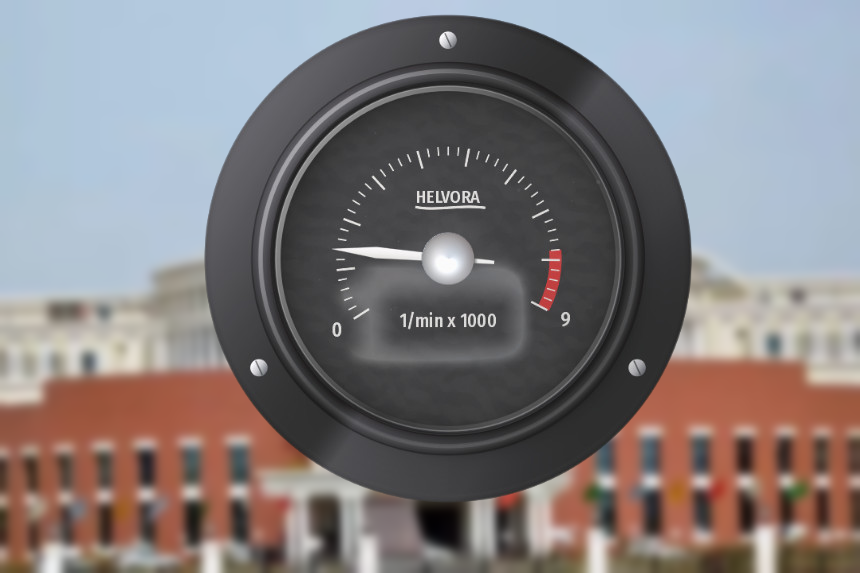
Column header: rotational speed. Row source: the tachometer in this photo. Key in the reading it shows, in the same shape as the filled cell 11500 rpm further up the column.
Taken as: 1400 rpm
